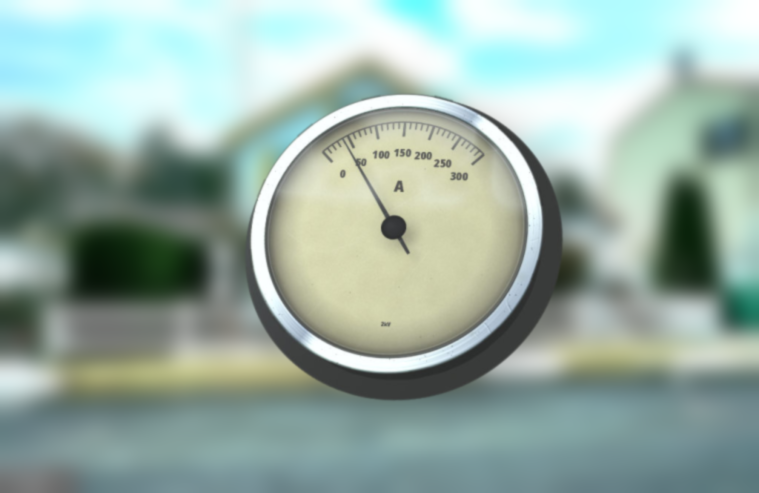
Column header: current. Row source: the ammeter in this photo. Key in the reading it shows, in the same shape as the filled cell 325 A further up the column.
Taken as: 40 A
